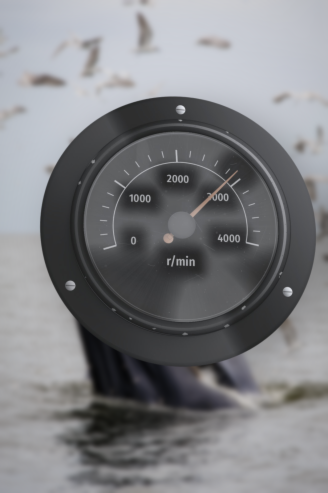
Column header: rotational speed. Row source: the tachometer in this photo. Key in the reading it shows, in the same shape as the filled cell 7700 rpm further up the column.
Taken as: 2900 rpm
